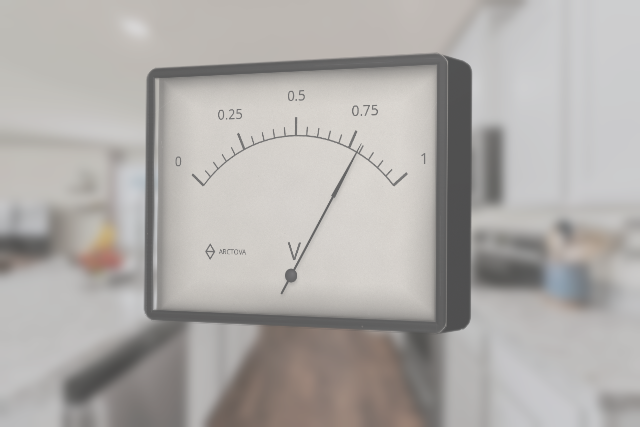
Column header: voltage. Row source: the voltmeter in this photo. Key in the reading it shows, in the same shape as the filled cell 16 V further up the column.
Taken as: 0.8 V
